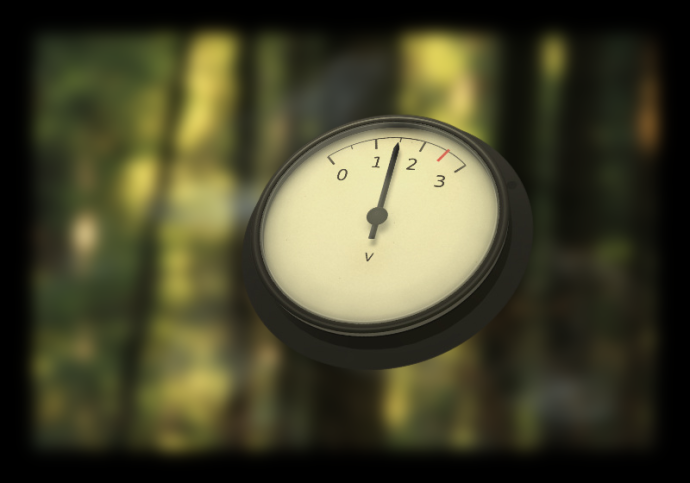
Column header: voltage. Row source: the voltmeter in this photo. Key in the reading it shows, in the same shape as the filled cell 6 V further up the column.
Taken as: 1.5 V
